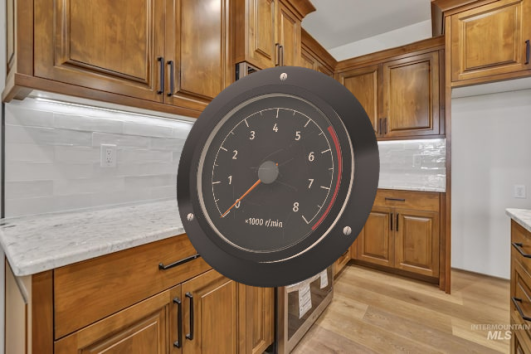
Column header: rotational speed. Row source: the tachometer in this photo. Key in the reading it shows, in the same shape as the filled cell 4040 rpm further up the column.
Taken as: 0 rpm
